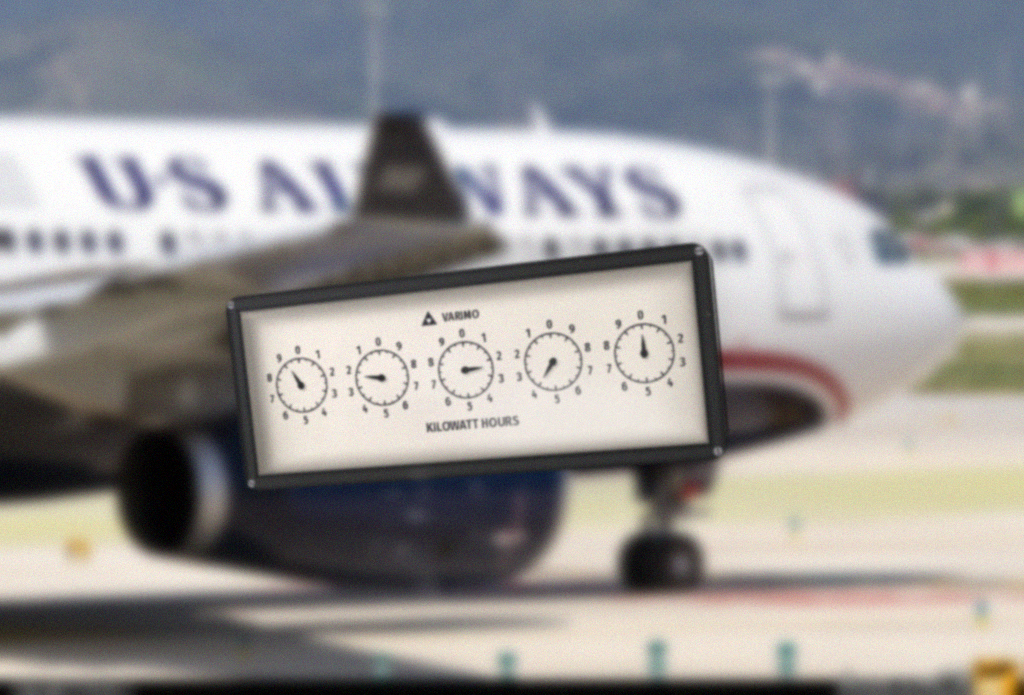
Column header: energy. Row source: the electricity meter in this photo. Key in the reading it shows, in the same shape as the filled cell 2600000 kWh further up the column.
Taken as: 92240 kWh
